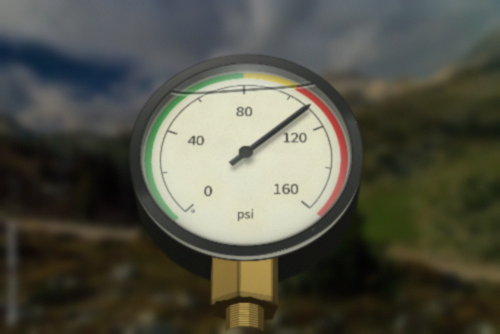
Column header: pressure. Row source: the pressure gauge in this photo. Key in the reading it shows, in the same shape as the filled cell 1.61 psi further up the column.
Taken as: 110 psi
